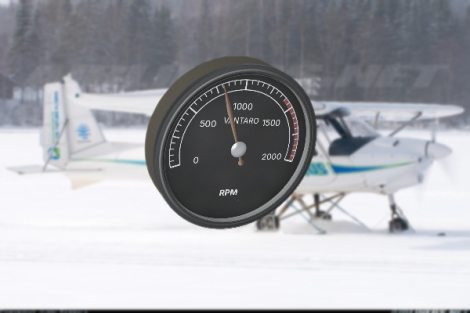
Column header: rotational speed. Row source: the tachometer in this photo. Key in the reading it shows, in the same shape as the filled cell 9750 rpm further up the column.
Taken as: 800 rpm
